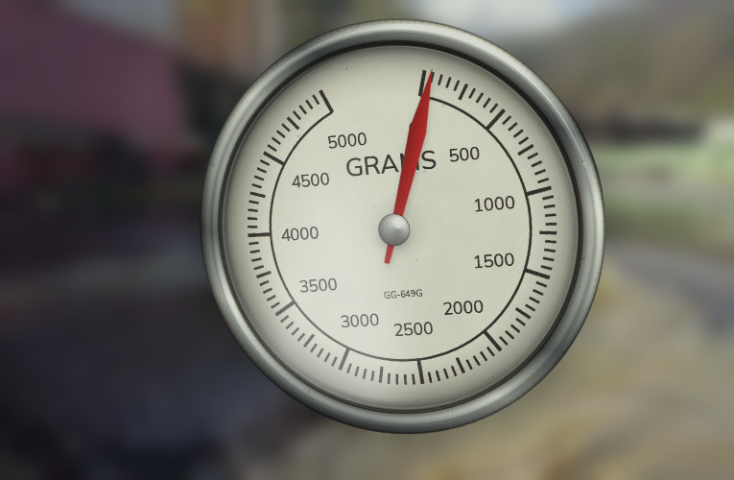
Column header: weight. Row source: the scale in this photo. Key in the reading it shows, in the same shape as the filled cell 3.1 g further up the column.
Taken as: 50 g
